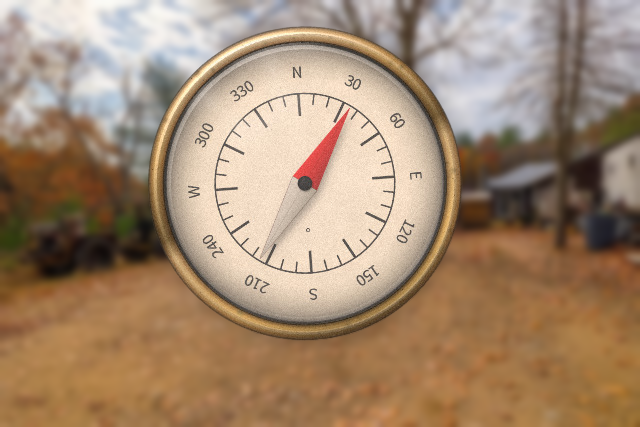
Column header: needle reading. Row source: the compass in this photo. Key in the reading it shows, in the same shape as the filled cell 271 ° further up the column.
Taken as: 35 °
